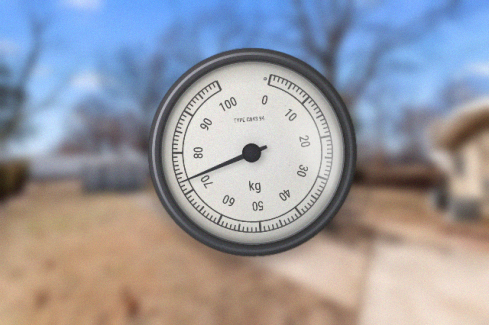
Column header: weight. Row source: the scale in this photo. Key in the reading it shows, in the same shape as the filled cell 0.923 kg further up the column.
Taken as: 73 kg
